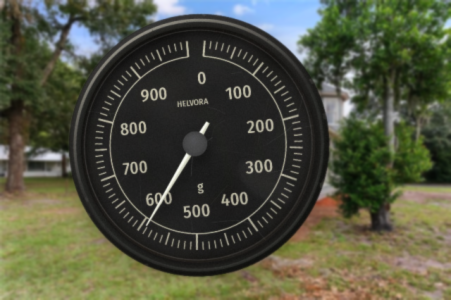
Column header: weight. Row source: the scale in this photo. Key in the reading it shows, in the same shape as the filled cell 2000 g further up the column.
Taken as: 590 g
